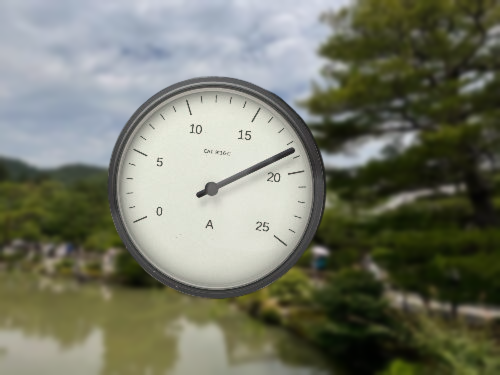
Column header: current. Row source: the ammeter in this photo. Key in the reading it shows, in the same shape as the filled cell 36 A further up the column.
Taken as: 18.5 A
